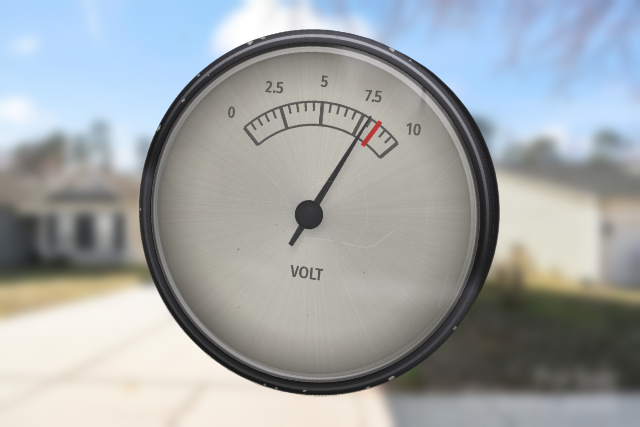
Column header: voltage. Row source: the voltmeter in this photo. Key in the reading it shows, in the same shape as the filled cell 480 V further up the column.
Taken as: 8 V
